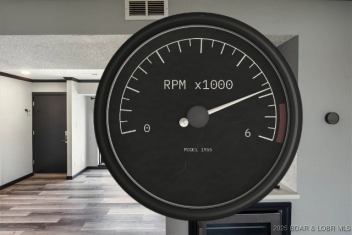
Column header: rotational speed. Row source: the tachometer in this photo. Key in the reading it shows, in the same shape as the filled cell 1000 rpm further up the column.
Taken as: 4875 rpm
